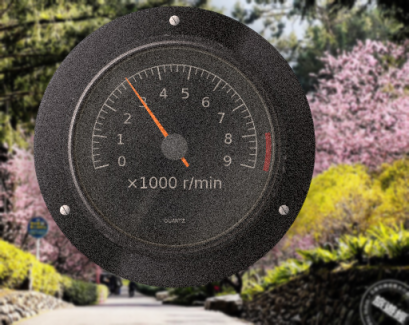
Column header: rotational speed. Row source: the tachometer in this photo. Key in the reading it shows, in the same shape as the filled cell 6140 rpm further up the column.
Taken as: 3000 rpm
